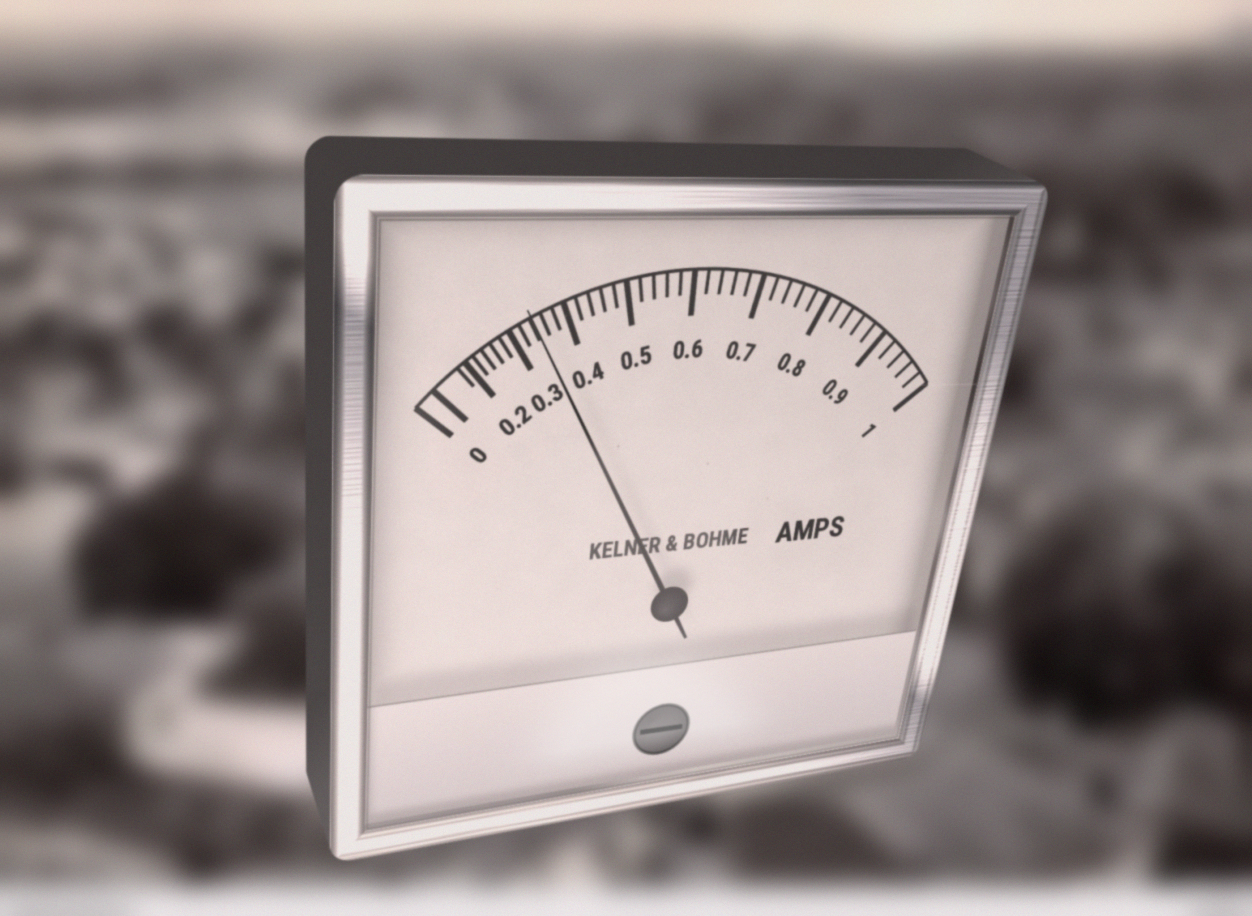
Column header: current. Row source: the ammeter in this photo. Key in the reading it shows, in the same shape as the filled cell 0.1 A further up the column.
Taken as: 0.34 A
